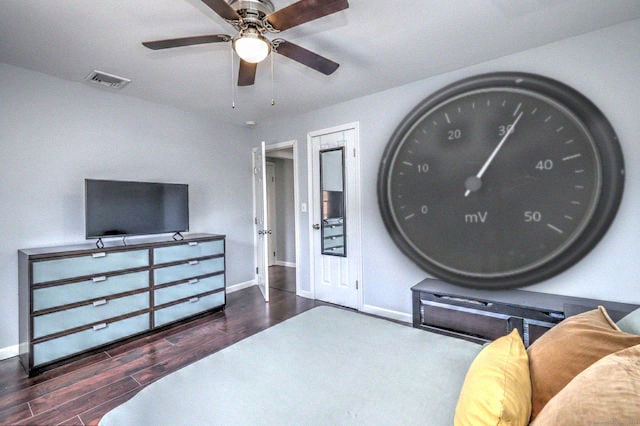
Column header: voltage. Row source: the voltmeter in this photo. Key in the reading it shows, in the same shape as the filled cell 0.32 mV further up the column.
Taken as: 31 mV
